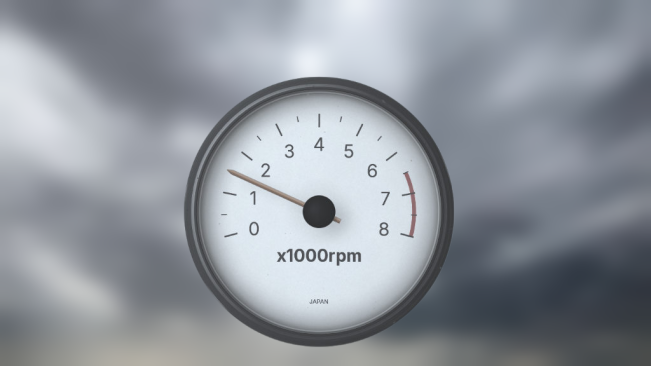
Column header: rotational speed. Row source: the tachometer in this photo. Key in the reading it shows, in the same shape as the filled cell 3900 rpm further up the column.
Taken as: 1500 rpm
